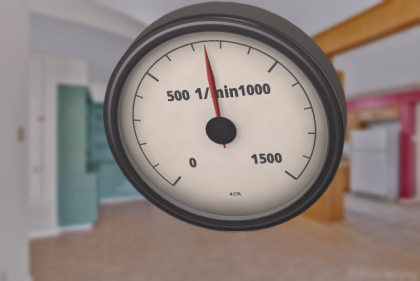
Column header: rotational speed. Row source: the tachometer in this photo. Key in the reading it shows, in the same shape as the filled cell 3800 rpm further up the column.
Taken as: 750 rpm
